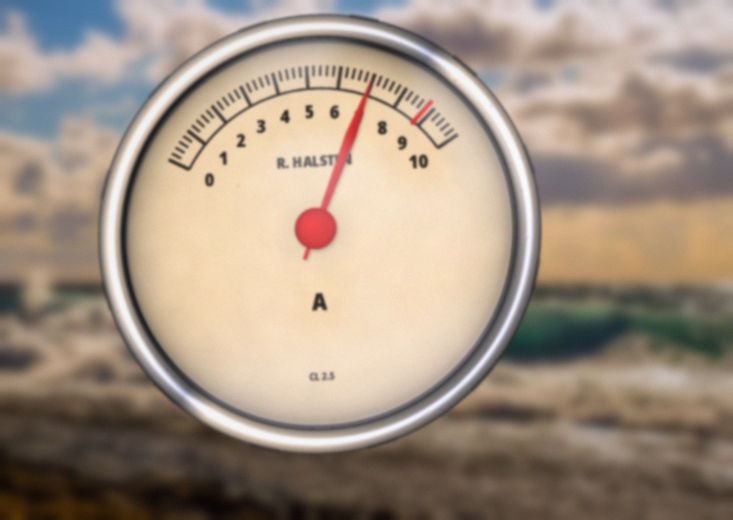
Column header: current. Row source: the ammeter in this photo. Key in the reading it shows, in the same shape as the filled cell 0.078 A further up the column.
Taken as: 7 A
